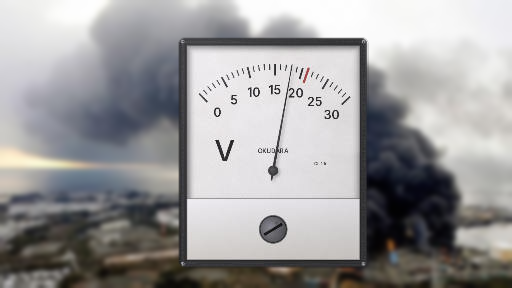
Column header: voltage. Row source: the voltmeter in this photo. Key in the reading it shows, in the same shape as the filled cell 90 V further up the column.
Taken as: 18 V
